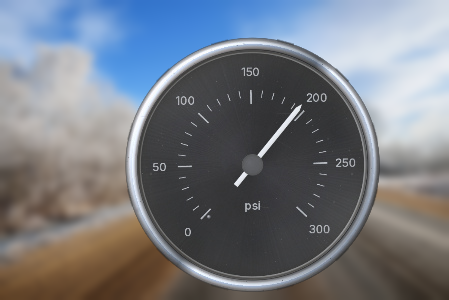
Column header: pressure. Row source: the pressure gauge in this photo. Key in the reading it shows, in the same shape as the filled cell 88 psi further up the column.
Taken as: 195 psi
